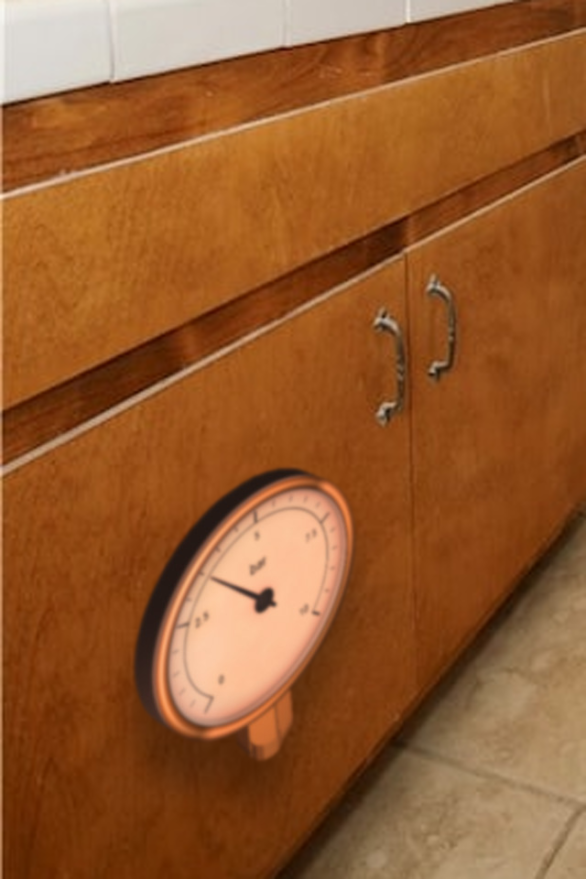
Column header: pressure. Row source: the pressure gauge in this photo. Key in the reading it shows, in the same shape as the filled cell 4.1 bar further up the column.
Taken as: 3.5 bar
